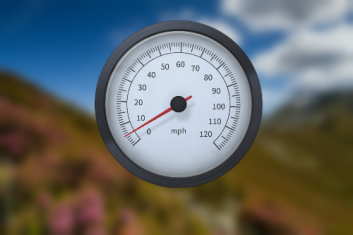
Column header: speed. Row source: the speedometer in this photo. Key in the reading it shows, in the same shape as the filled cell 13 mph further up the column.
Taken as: 5 mph
